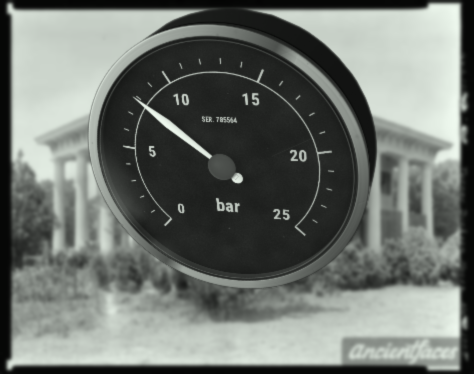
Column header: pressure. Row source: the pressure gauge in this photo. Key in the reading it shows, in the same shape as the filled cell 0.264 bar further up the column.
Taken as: 8 bar
